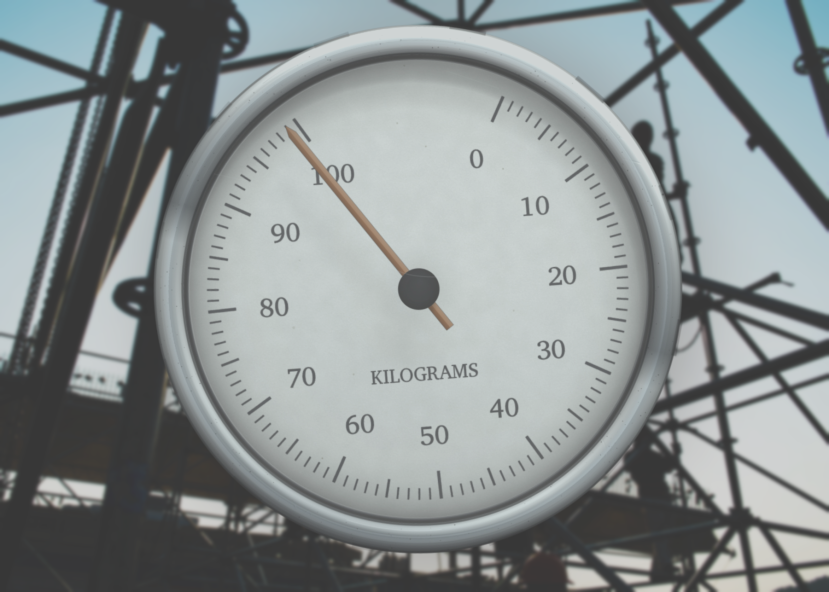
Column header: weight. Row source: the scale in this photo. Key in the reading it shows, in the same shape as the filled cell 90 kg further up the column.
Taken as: 99 kg
